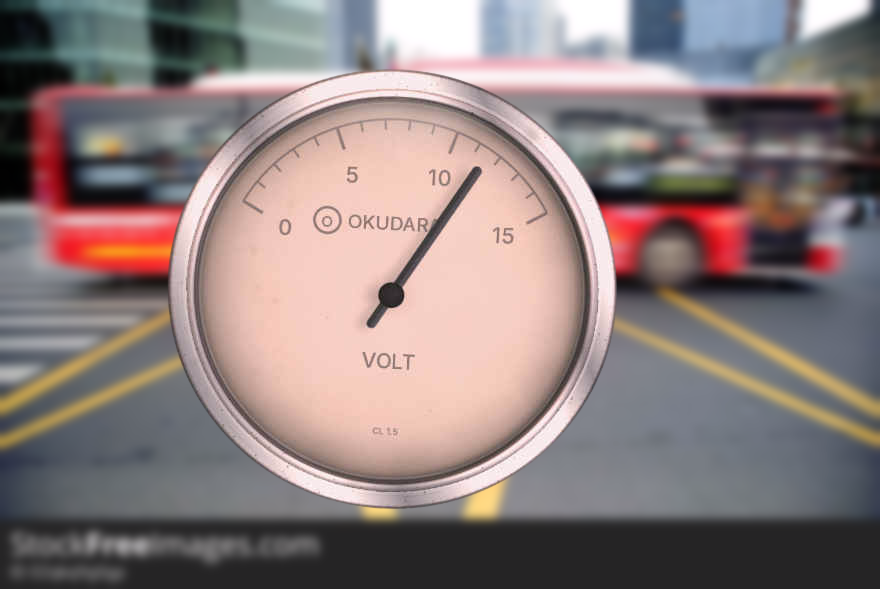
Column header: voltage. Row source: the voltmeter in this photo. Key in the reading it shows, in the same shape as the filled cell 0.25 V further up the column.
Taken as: 11.5 V
